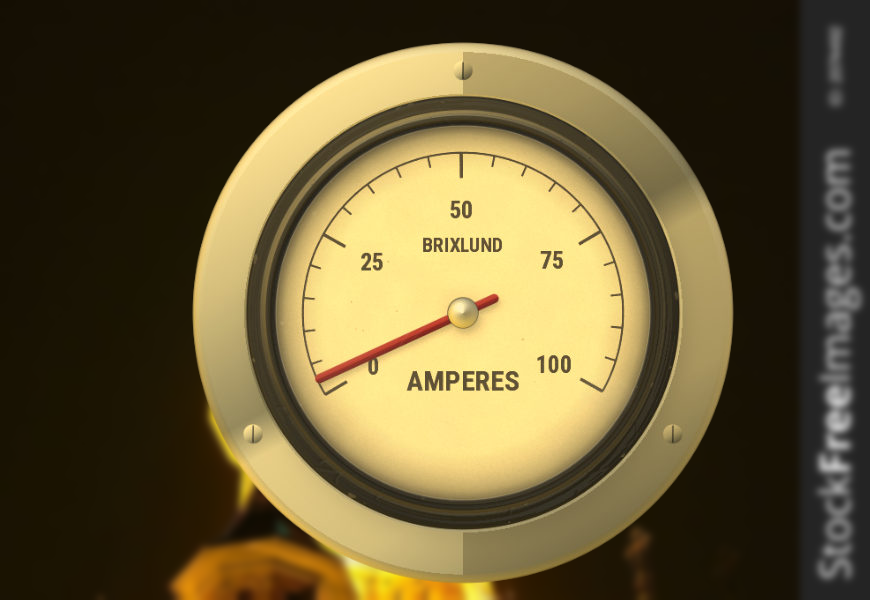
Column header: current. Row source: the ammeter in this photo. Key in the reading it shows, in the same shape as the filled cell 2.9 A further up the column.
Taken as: 2.5 A
